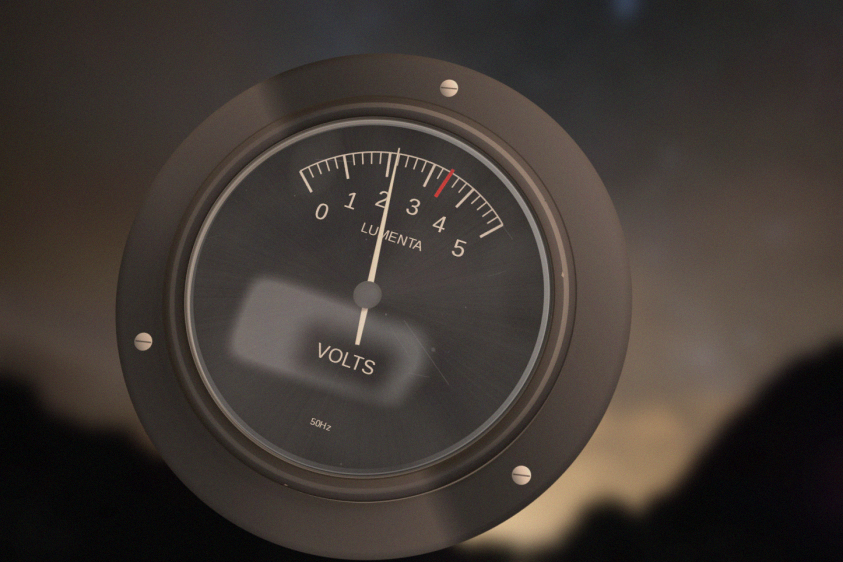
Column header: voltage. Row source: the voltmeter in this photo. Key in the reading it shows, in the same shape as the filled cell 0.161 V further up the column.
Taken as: 2.2 V
